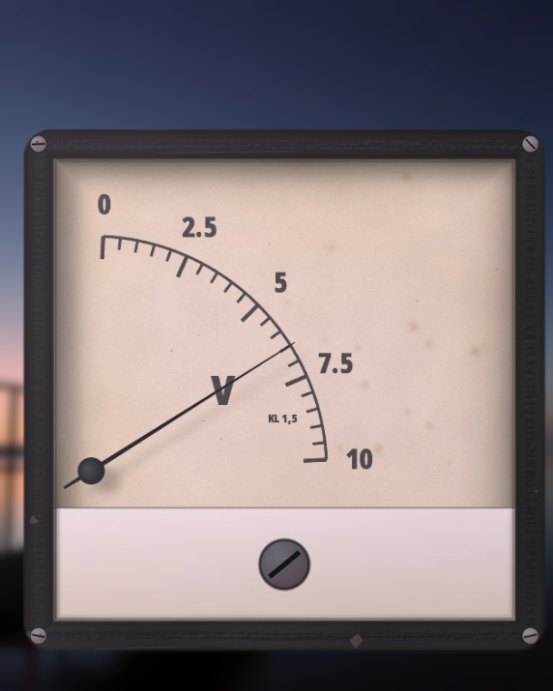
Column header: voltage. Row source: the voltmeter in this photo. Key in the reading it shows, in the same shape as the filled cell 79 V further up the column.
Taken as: 6.5 V
